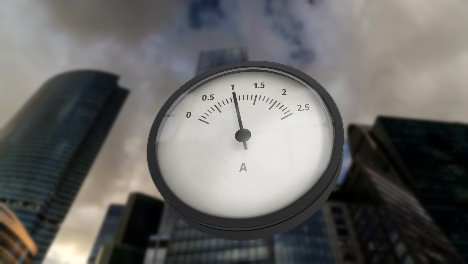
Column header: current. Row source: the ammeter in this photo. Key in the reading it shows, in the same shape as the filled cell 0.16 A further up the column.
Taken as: 1 A
